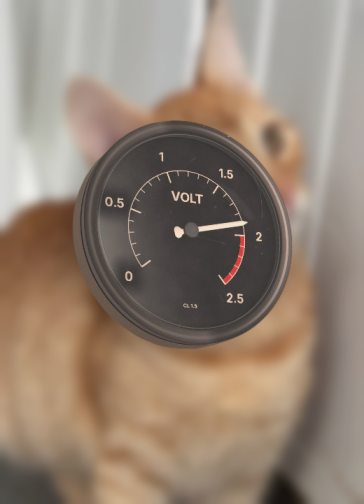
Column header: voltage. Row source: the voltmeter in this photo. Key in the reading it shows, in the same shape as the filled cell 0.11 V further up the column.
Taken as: 1.9 V
